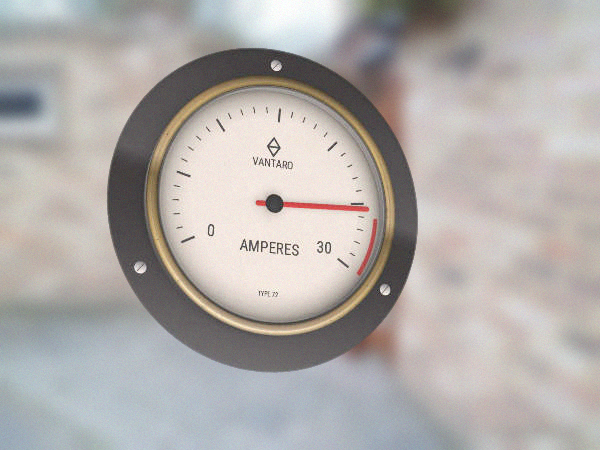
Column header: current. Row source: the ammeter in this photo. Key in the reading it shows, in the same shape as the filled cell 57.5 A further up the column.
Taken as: 25.5 A
